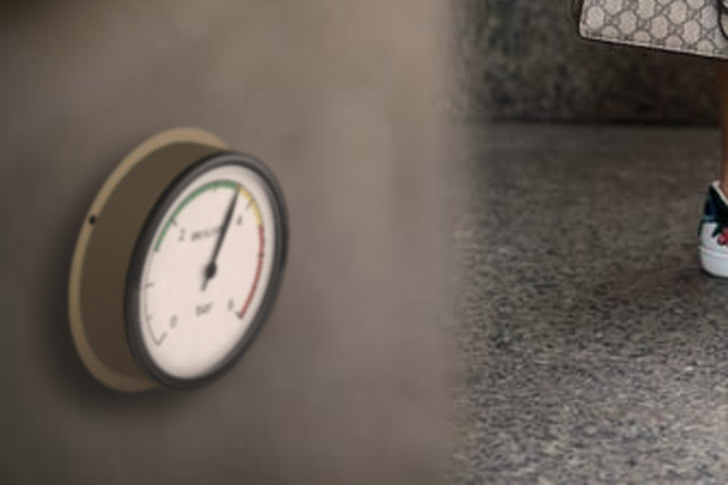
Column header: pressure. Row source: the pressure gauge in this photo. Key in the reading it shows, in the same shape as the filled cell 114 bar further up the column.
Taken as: 3.5 bar
